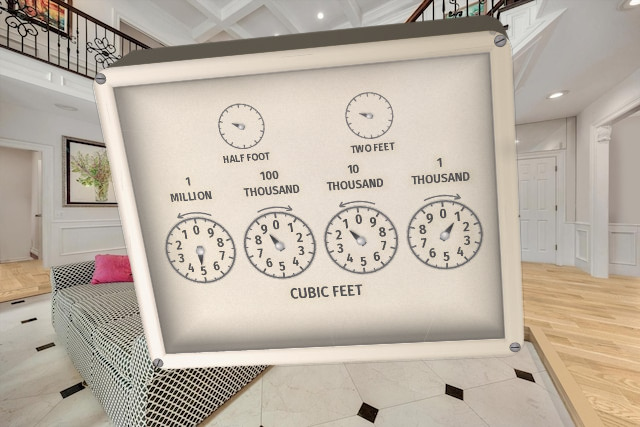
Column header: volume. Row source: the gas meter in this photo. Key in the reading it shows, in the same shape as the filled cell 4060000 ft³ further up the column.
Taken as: 491100 ft³
